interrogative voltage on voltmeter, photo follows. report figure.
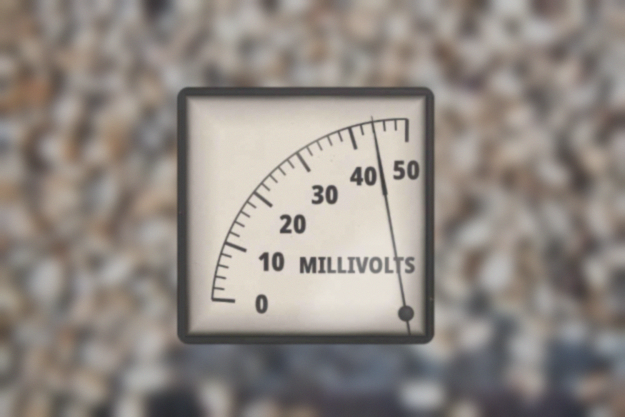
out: 44 mV
